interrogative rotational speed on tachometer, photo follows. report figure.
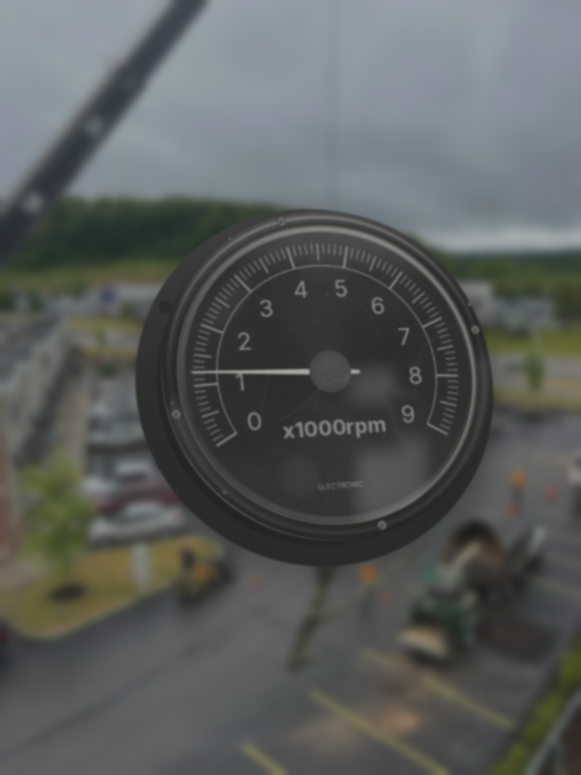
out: 1200 rpm
